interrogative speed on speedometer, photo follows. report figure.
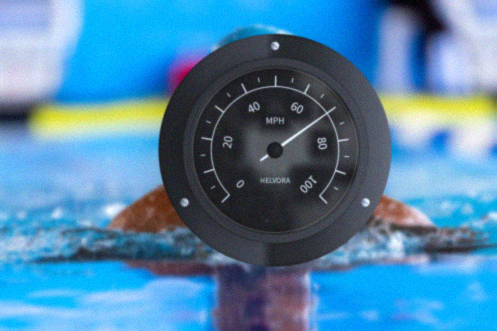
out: 70 mph
